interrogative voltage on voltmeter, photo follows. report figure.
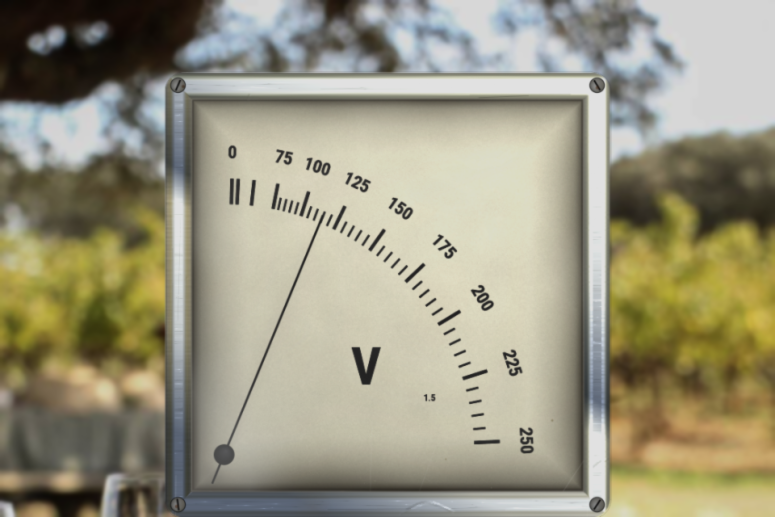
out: 115 V
